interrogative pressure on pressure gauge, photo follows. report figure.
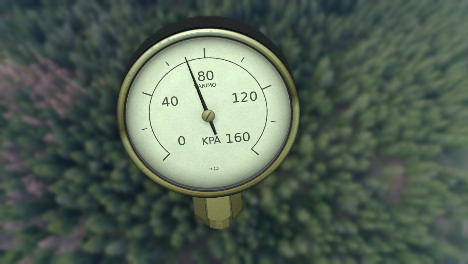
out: 70 kPa
